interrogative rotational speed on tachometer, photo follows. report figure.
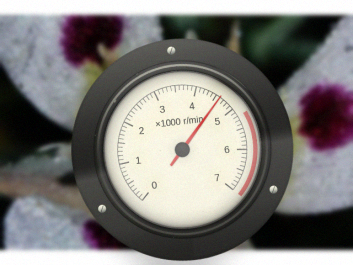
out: 4600 rpm
